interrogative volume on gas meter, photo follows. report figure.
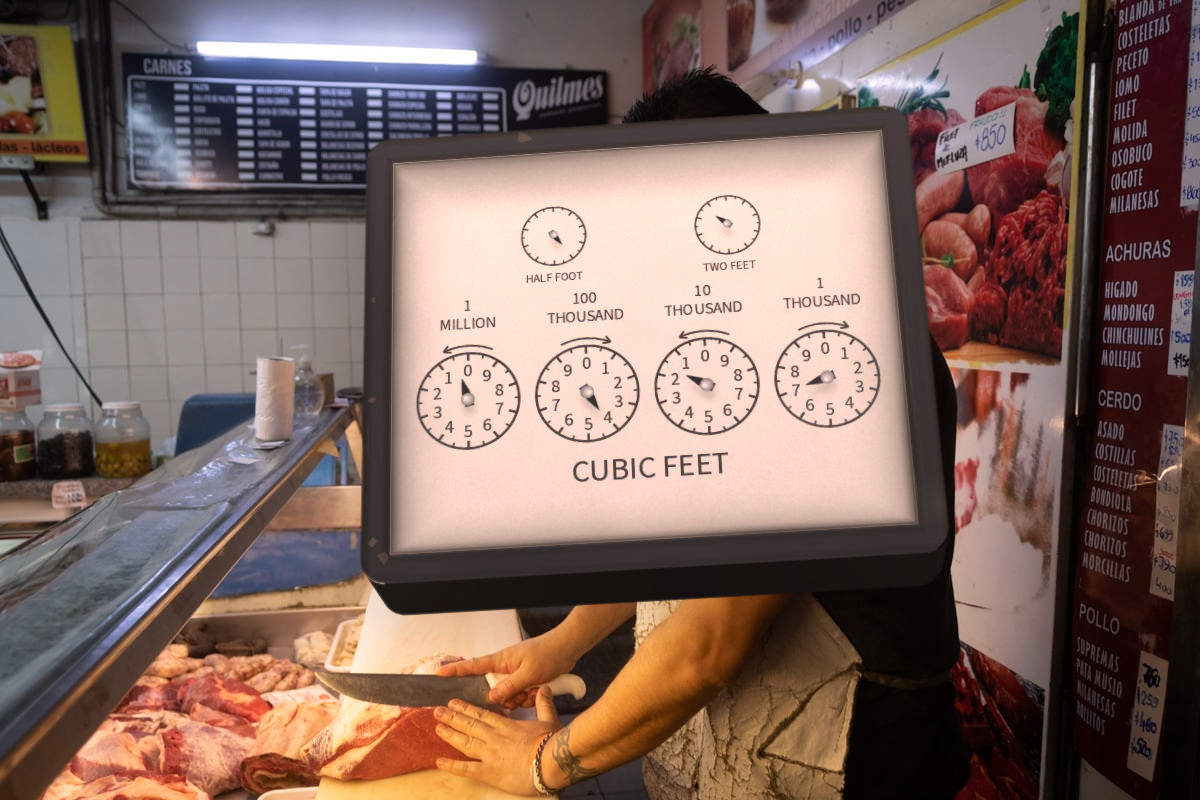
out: 41700 ft³
